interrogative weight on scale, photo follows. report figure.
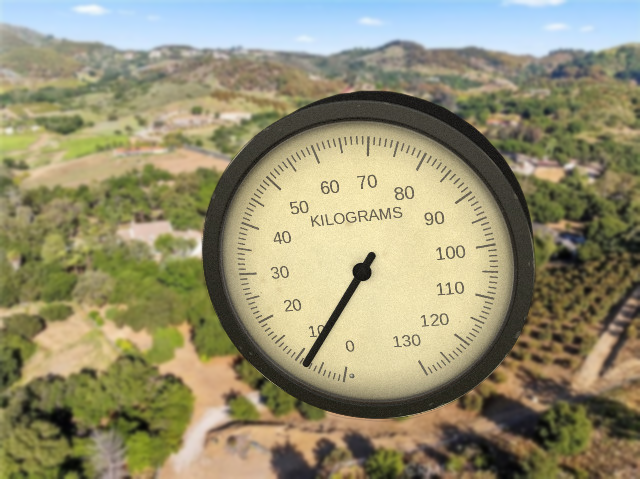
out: 8 kg
